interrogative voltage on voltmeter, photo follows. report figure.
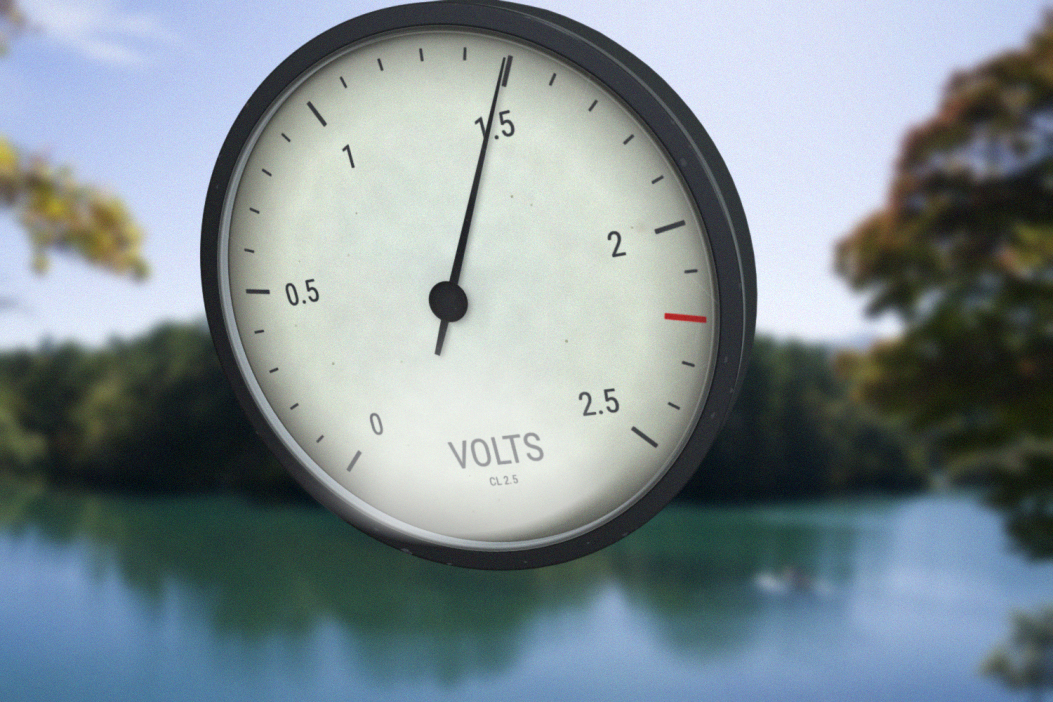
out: 1.5 V
